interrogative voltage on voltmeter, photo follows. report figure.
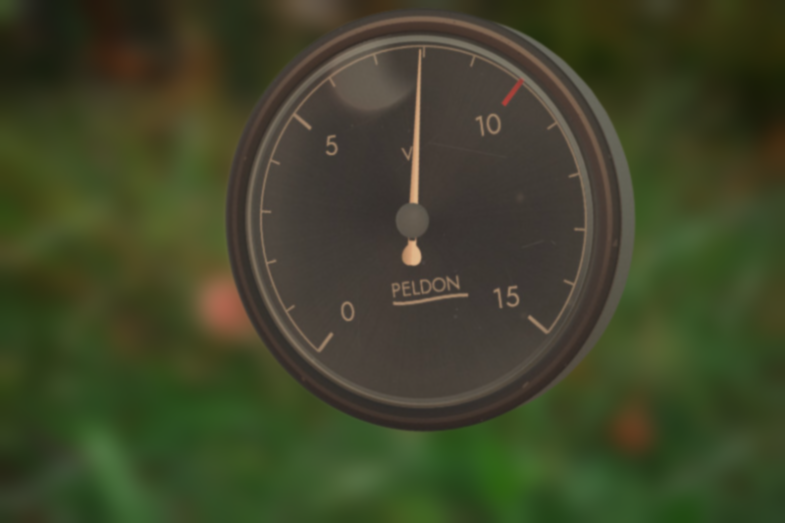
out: 8 V
